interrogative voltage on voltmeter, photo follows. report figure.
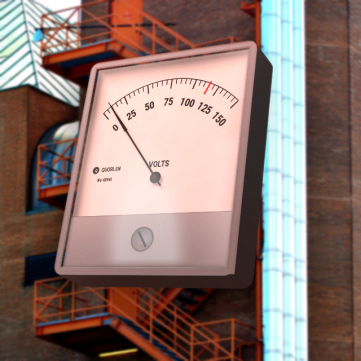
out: 10 V
